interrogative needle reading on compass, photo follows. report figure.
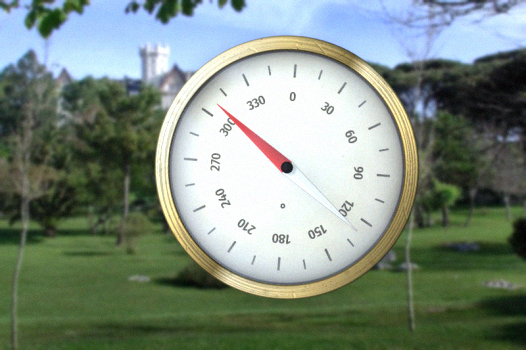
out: 307.5 °
